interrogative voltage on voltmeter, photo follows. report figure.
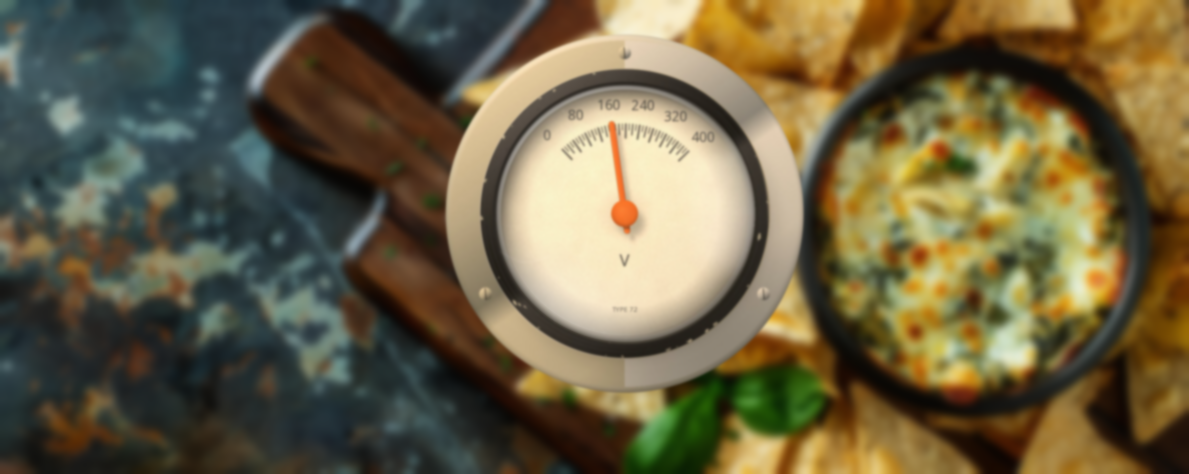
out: 160 V
